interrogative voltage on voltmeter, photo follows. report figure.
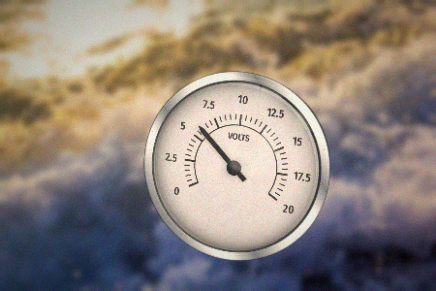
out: 6 V
